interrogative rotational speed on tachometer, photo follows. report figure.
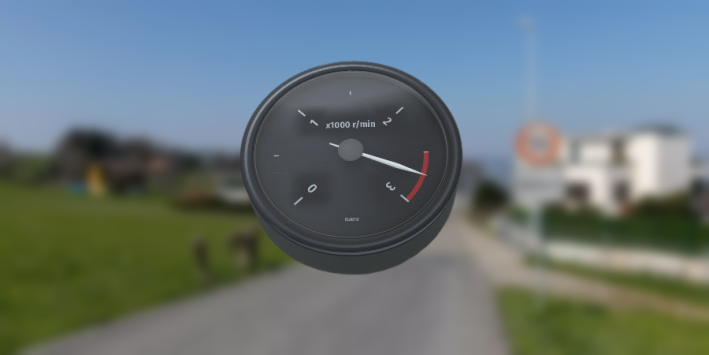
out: 2750 rpm
